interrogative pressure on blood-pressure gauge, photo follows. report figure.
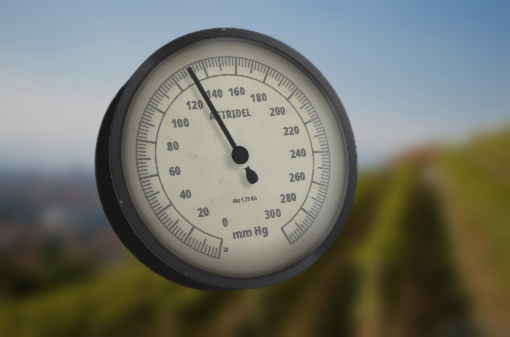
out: 130 mmHg
